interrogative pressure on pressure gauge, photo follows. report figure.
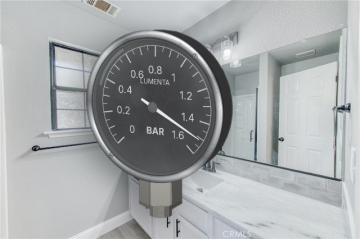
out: 1.5 bar
